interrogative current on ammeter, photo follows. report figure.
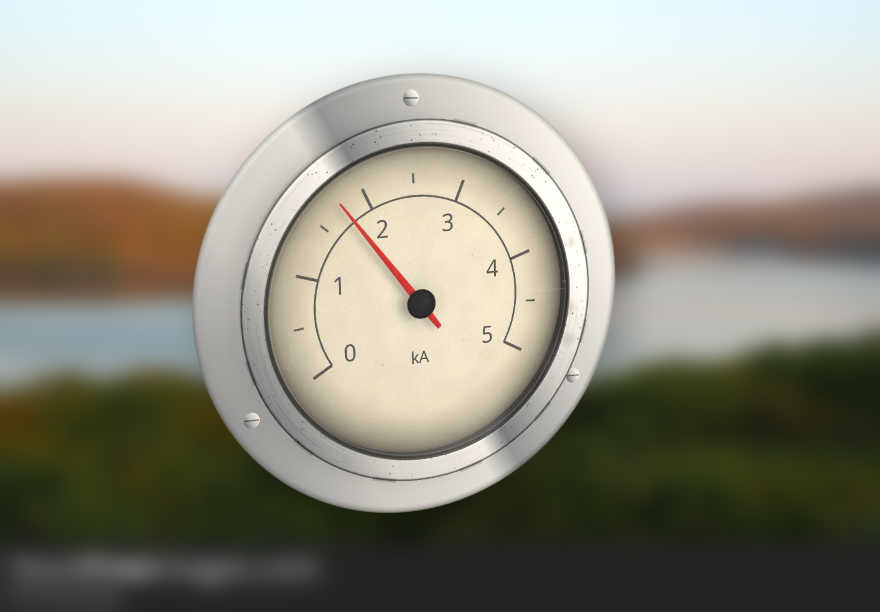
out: 1.75 kA
